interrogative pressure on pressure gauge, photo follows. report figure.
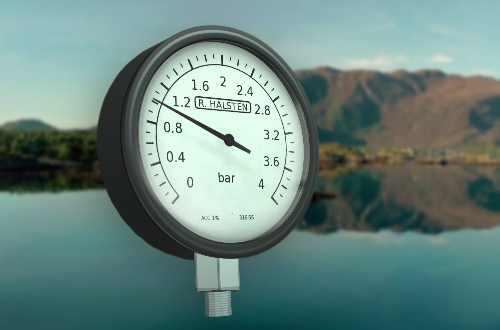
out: 1 bar
